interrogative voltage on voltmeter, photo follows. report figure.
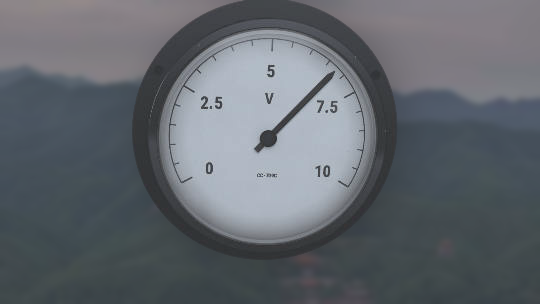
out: 6.75 V
